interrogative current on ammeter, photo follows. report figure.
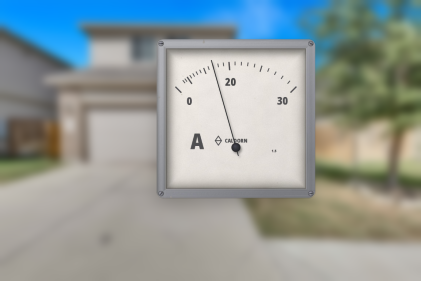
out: 17 A
